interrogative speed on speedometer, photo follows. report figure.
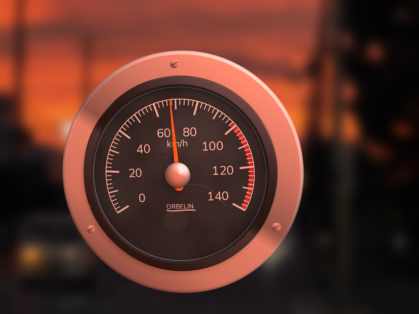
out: 68 km/h
